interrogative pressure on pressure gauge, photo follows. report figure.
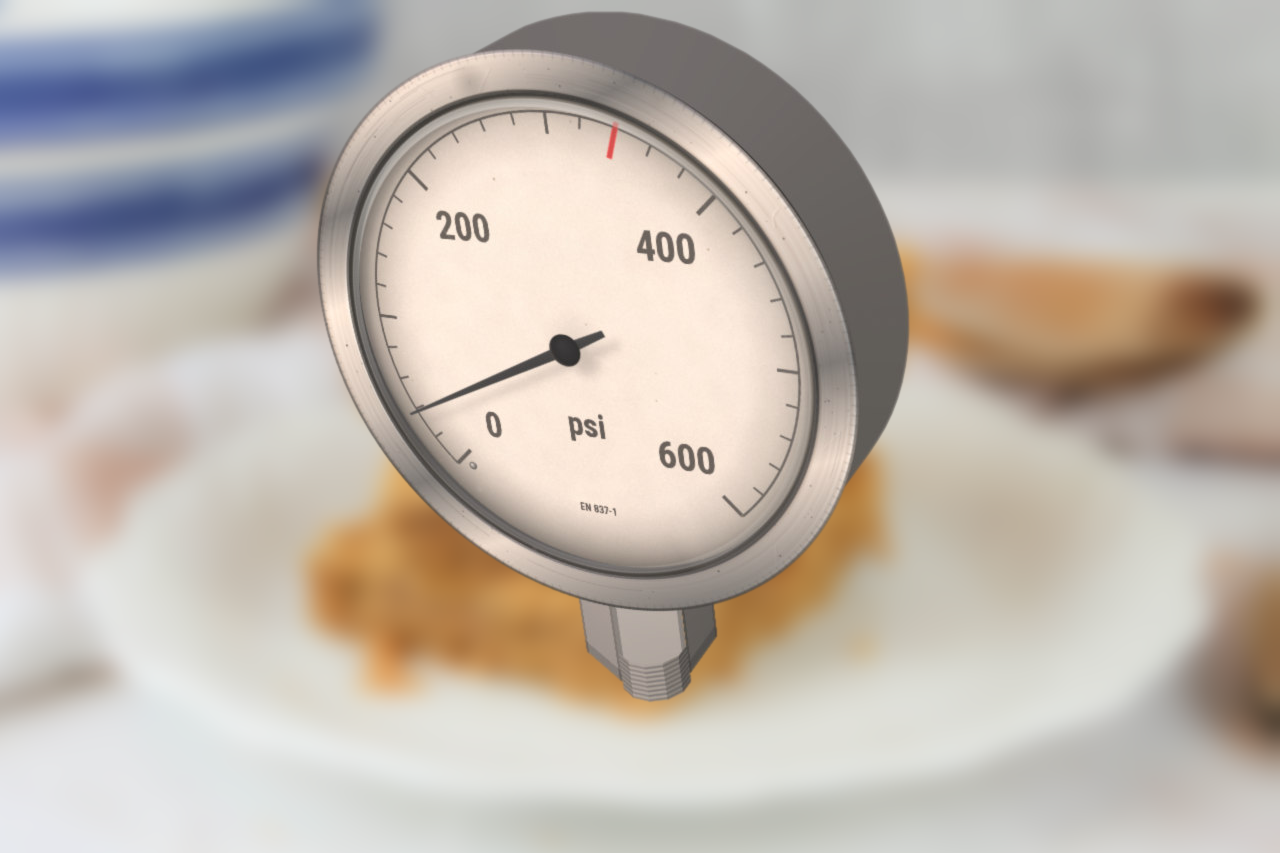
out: 40 psi
